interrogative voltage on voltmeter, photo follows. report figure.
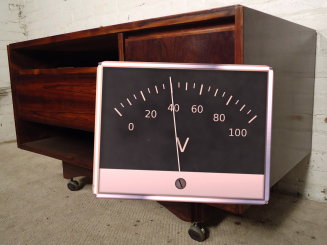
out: 40 V
